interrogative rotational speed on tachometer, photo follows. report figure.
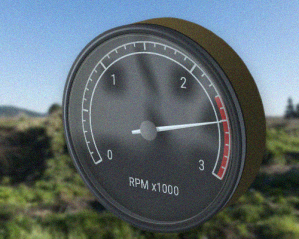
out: 2500 rpm
